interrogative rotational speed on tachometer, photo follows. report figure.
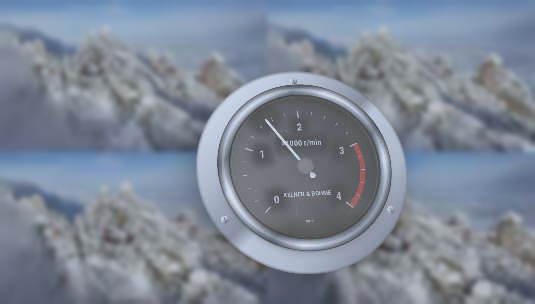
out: 1500 rpm
